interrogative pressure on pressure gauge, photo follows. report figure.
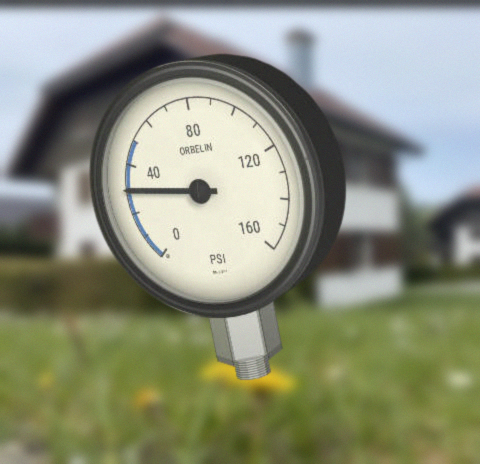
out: 30 psi
